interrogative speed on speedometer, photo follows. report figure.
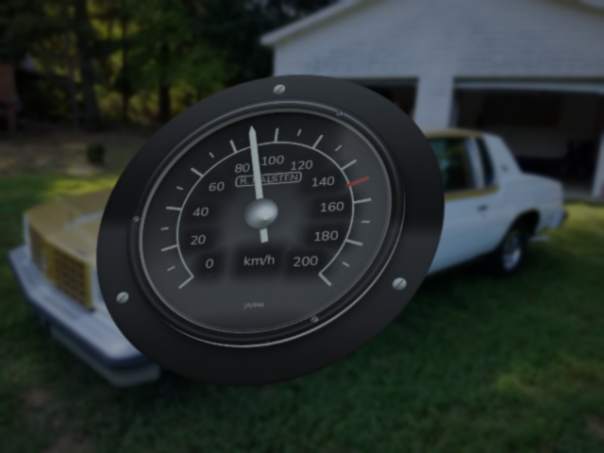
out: 90 km/h
